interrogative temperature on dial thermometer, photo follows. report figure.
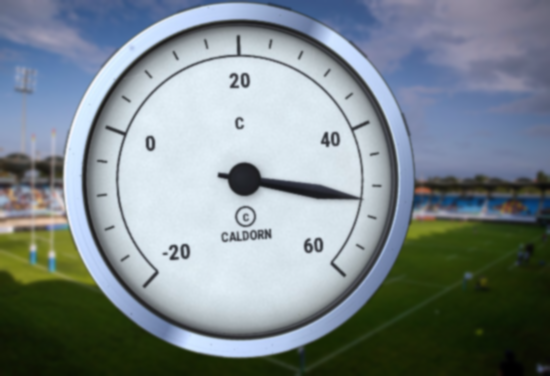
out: 50 °C
